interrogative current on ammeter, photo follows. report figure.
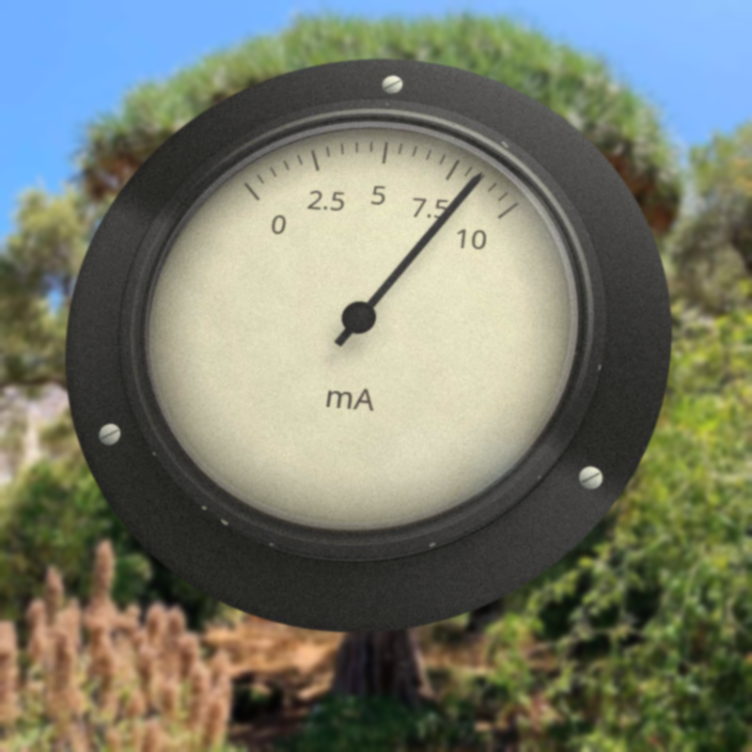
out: 8.5 mA
